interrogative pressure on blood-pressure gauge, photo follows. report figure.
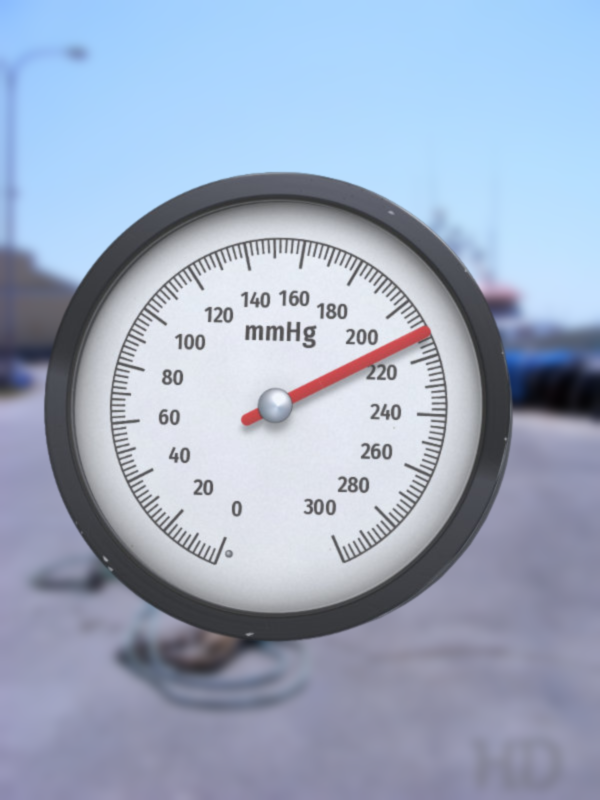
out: 212 mmHg
